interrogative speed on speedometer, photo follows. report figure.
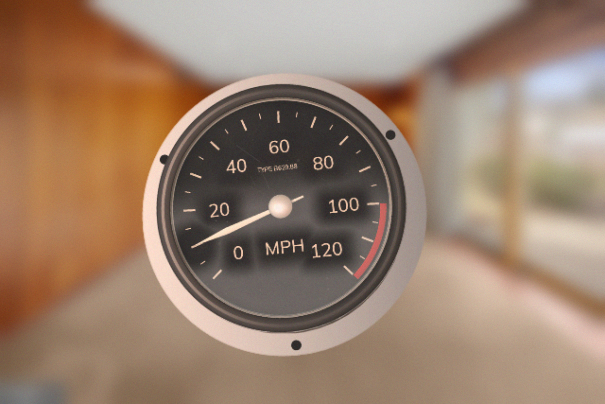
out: 10 mph
